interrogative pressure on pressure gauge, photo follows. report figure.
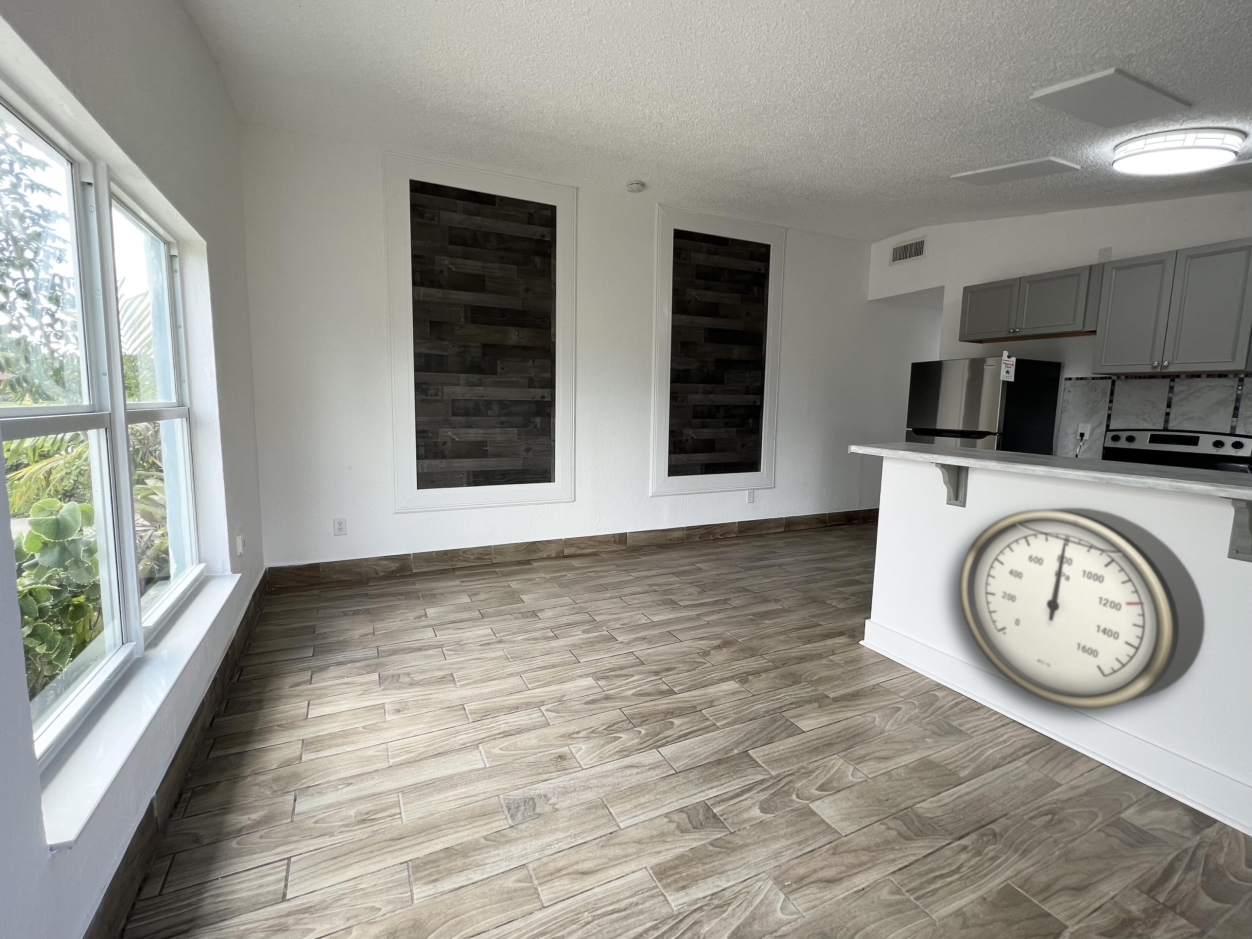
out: 800 kPa
